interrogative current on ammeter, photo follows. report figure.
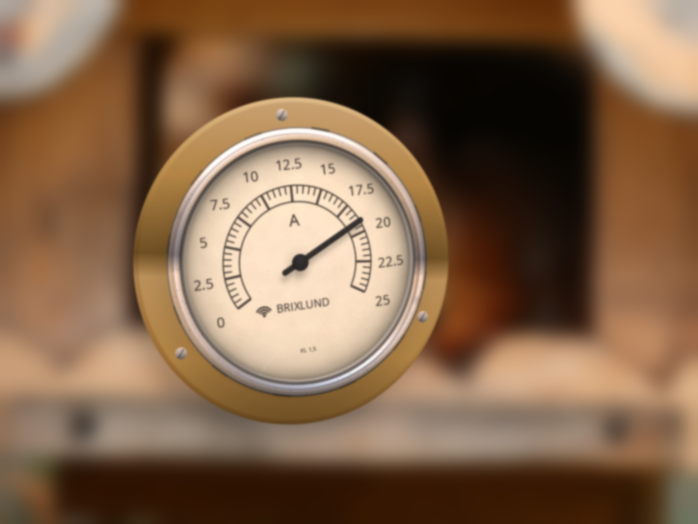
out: 19 A
